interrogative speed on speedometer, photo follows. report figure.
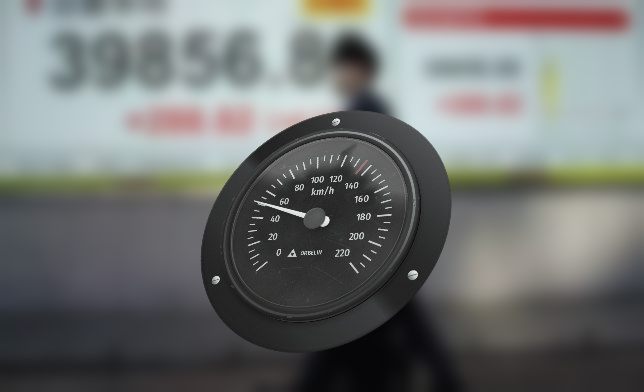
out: 50 km/h
